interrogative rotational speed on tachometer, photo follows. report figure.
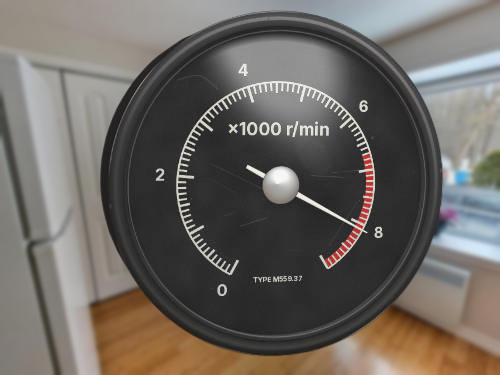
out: 8100 rpm
